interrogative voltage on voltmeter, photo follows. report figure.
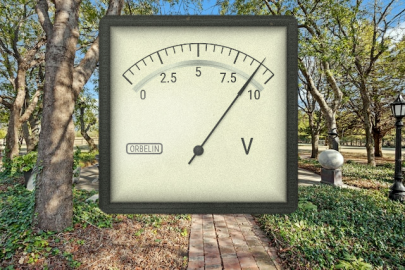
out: 9 V
